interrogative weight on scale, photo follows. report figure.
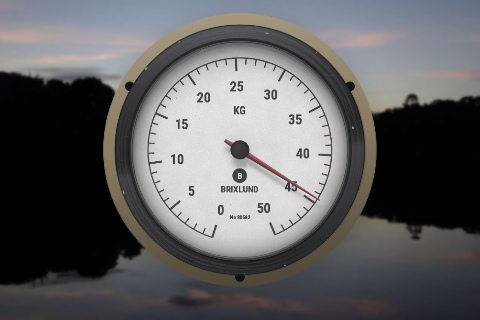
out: 44.5 kg
